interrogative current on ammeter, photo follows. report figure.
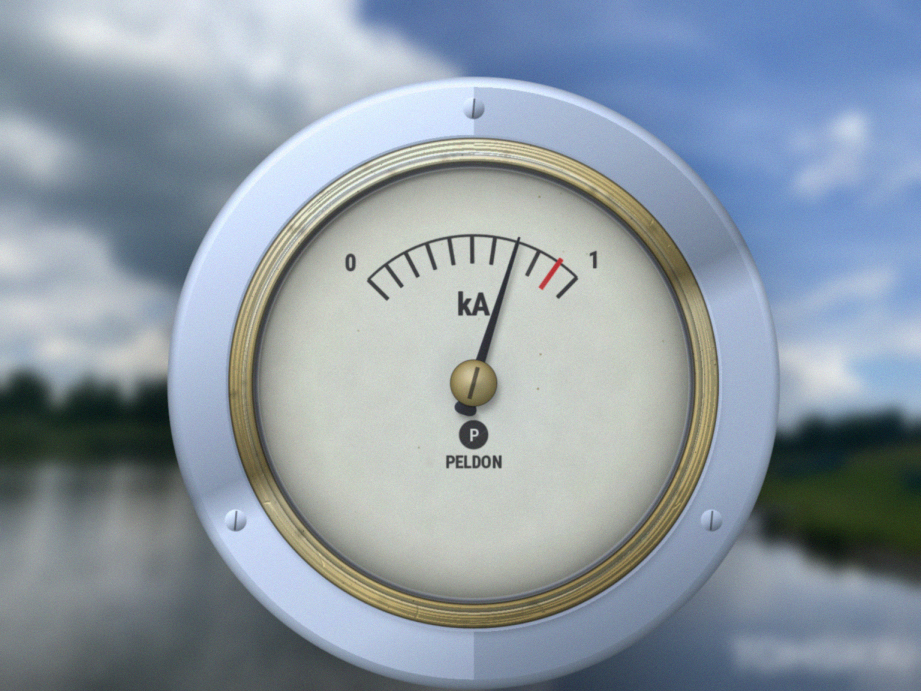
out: 0.7 kA
